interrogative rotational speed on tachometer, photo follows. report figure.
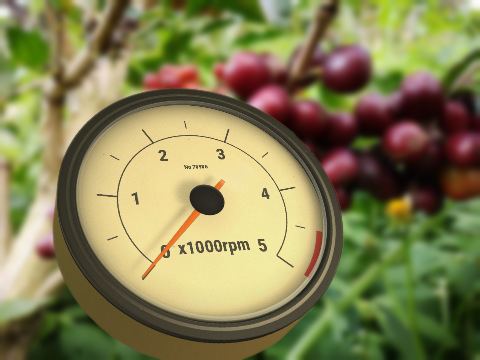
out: 0 rpm
